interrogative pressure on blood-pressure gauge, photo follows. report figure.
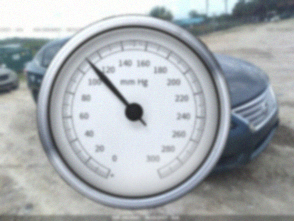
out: 110 mmHg
